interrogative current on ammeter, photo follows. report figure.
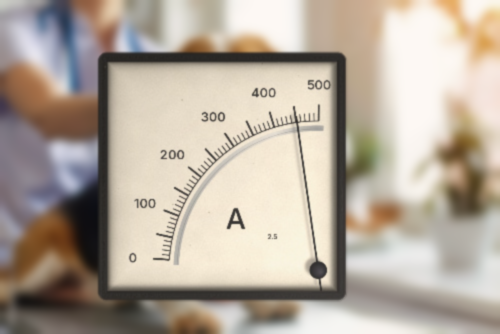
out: 450 A
